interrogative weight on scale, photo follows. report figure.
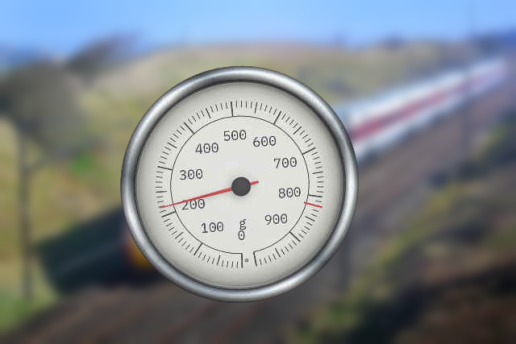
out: 220 g
